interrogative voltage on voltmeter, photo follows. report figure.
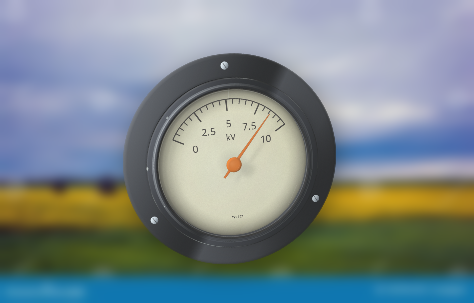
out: 8.5 kV
